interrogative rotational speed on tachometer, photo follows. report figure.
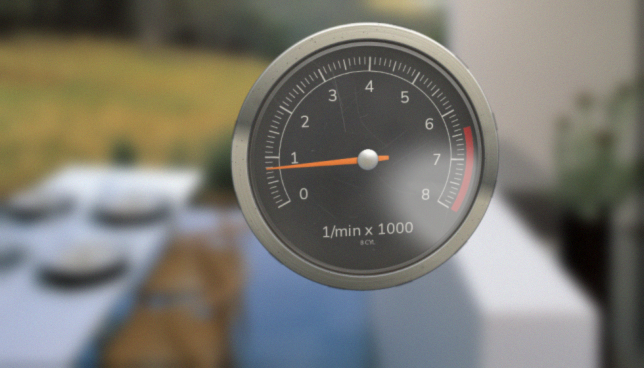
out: 800 rpm
